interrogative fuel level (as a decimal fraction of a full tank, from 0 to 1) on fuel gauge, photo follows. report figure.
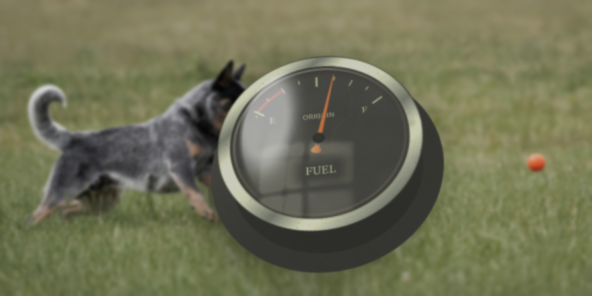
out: 0.625
